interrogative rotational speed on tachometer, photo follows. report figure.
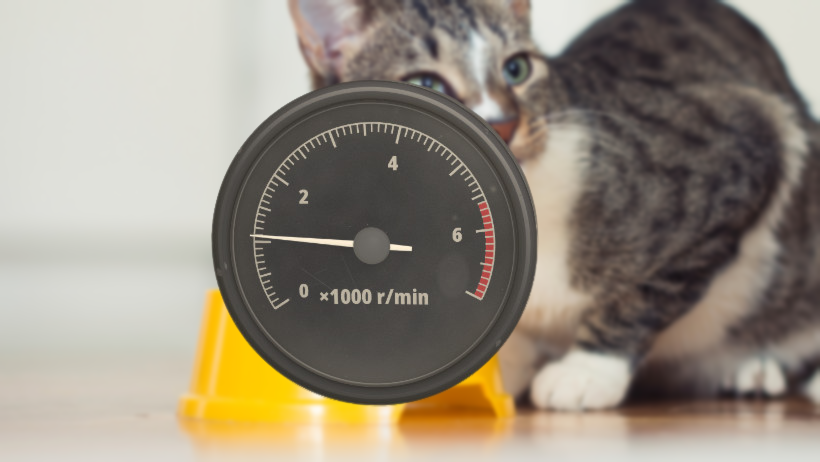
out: 1100 rpm
